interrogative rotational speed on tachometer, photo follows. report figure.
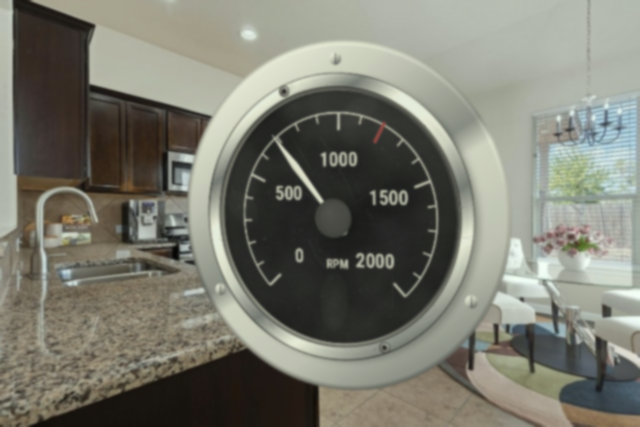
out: 700 rpm
